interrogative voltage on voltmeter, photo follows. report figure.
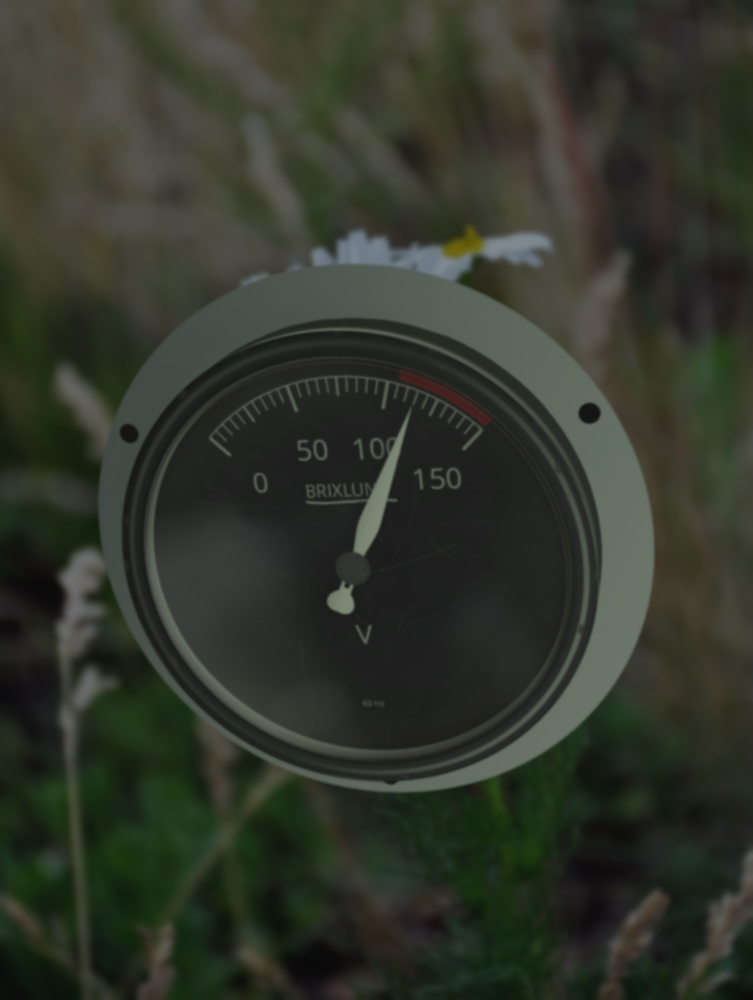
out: 115 V
